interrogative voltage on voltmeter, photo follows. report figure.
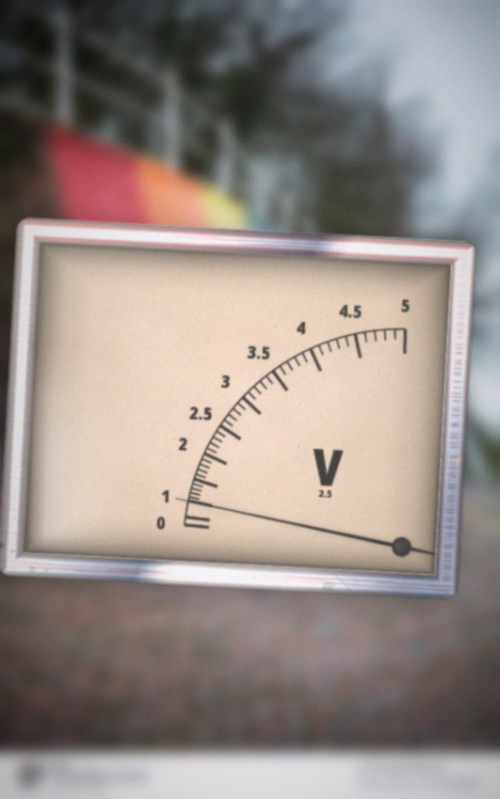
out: 1 V
